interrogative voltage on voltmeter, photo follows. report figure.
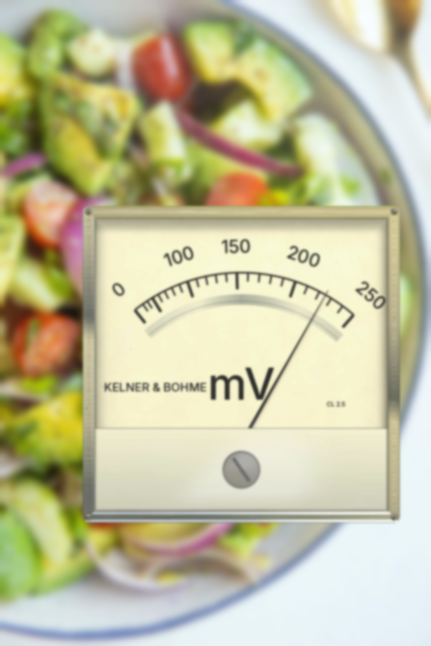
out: 225 mV
